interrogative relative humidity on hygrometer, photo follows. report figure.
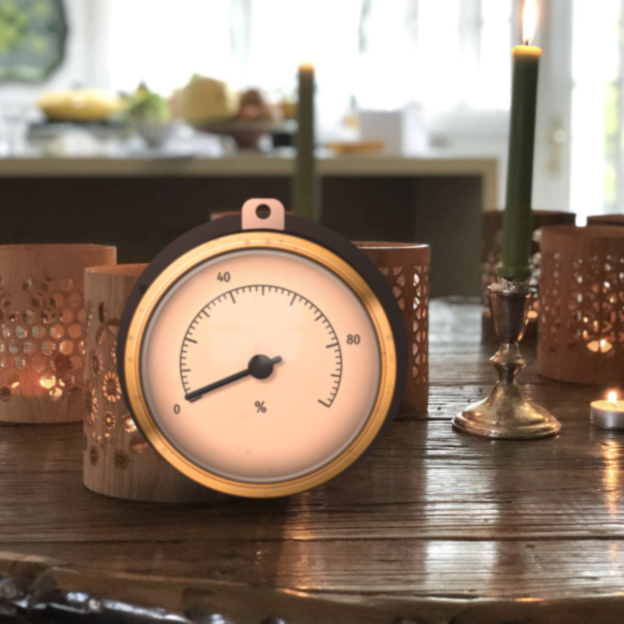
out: 2 %
